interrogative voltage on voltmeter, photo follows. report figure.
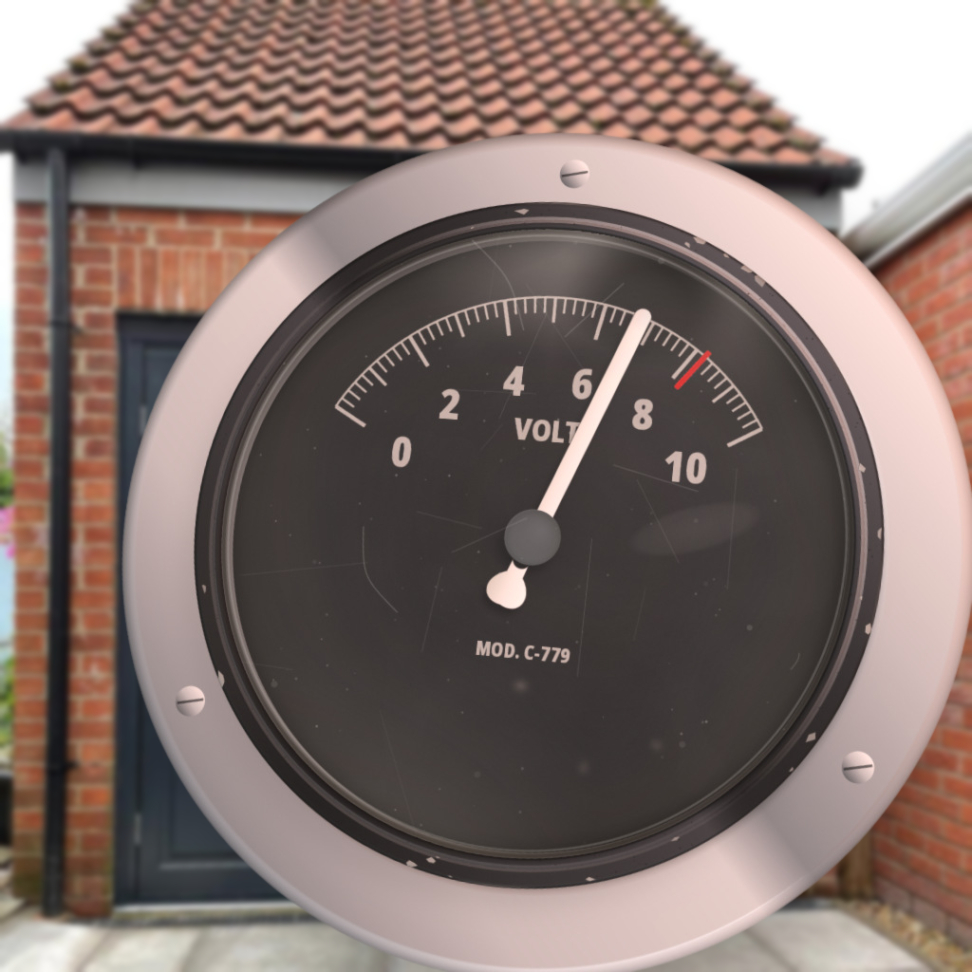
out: 6.8 V
